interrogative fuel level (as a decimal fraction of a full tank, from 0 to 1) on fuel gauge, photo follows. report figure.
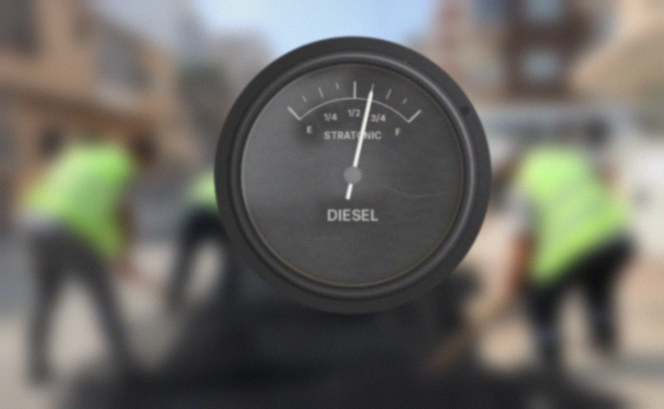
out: 0.625
